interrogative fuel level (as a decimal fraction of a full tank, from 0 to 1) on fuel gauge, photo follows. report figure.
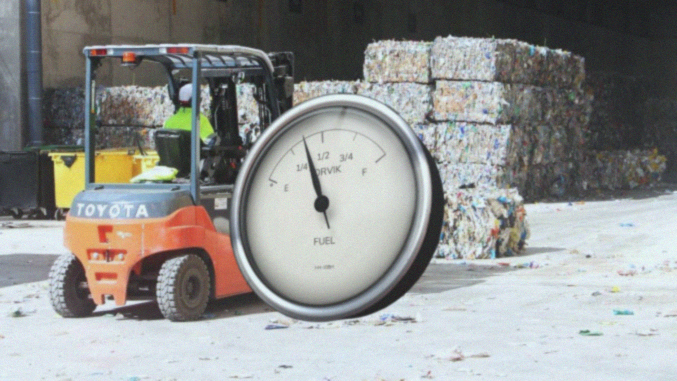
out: 0.375
